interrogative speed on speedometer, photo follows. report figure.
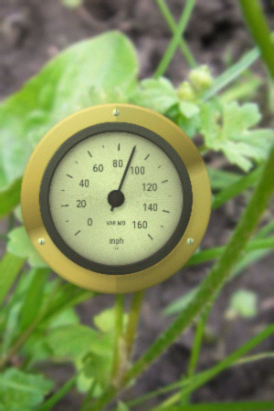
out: 90 mph
